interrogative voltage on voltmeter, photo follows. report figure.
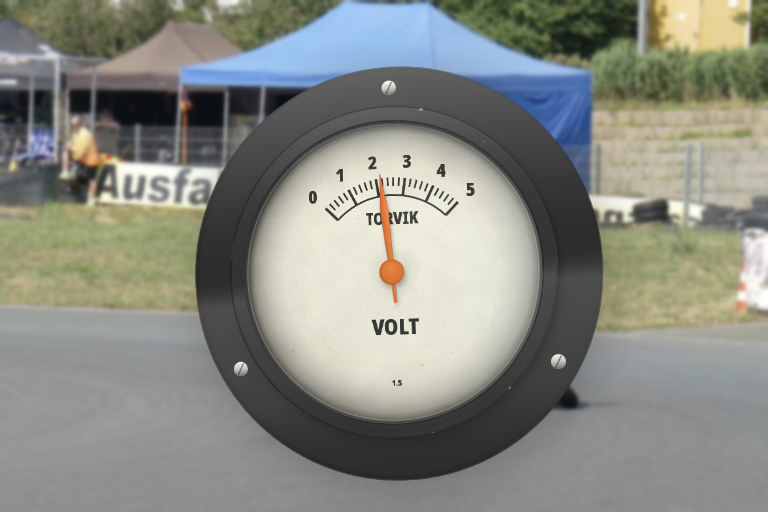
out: 2.2 V
